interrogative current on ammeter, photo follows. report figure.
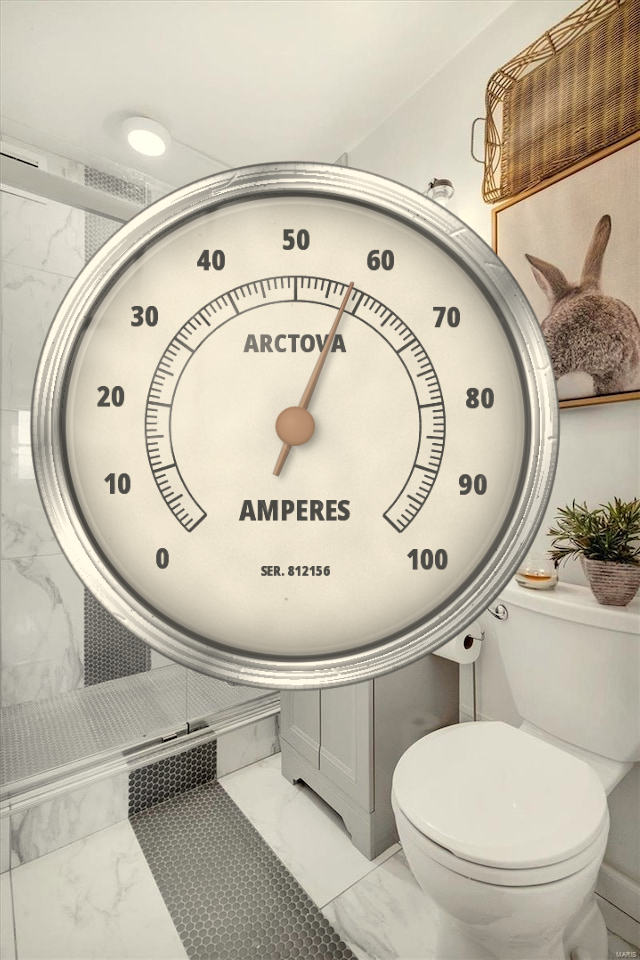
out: 58 A
